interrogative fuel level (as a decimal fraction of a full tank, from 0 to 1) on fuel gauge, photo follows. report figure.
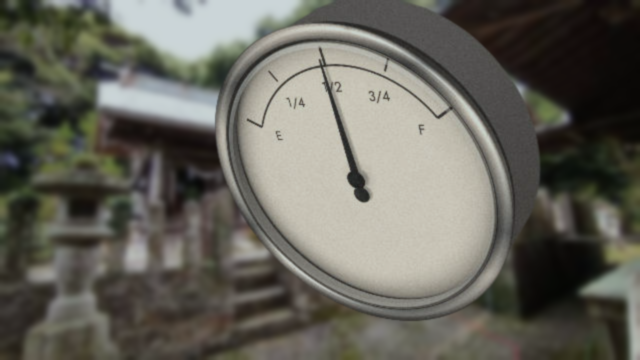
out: 0.5
